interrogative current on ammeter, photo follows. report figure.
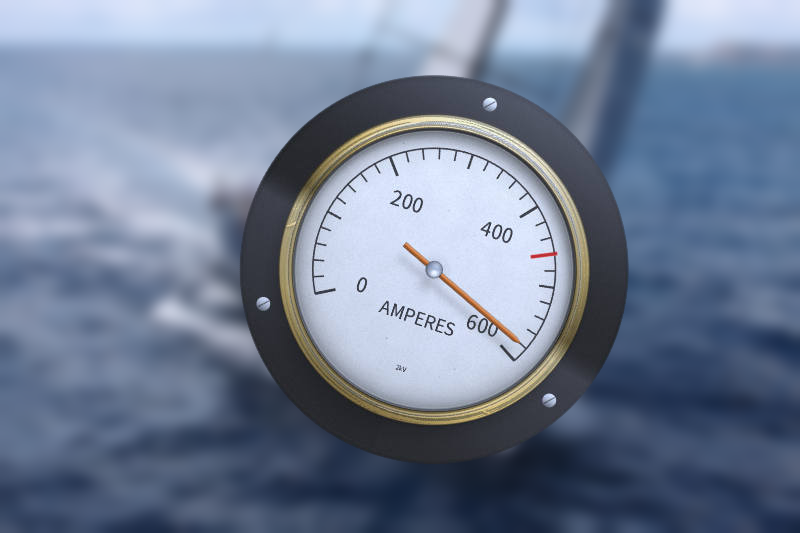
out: 580 A
